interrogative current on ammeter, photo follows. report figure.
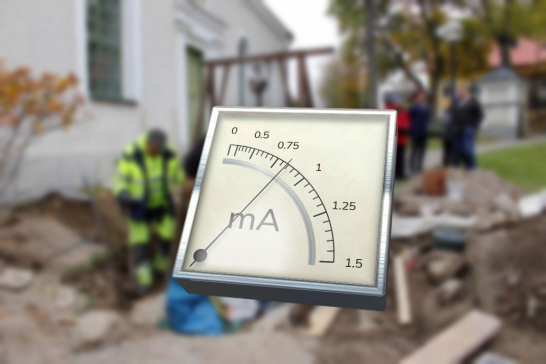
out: 0.85 mA
